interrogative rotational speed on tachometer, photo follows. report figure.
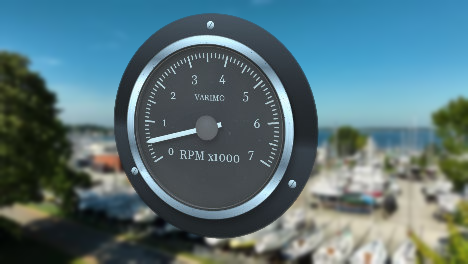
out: 500 rpm
